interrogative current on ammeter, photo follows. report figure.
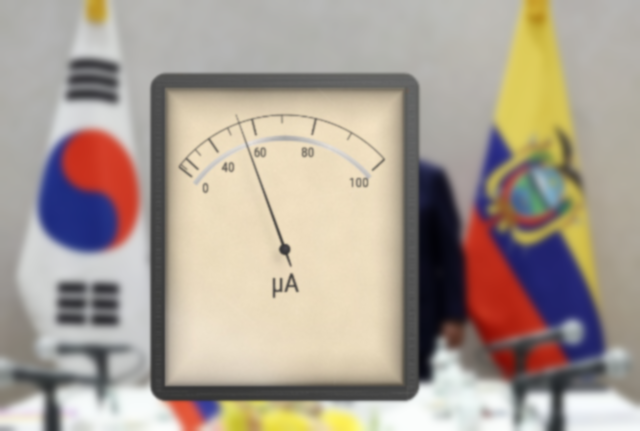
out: 55 µA
